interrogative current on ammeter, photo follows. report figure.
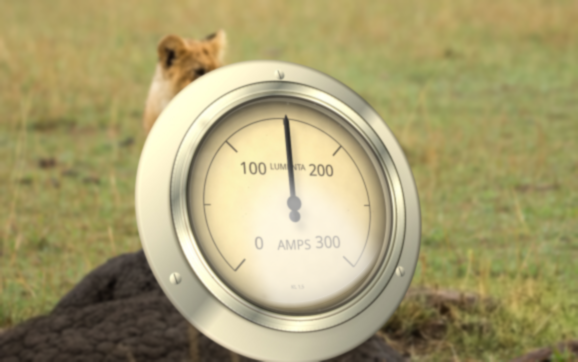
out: 150 A
